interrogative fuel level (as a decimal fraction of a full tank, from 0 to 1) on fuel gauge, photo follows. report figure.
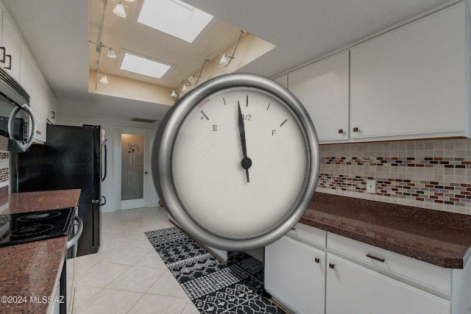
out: 0.375
